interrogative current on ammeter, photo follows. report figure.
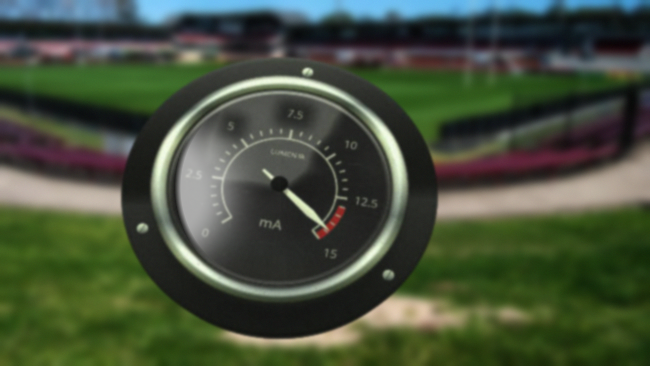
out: 14.5 mA
